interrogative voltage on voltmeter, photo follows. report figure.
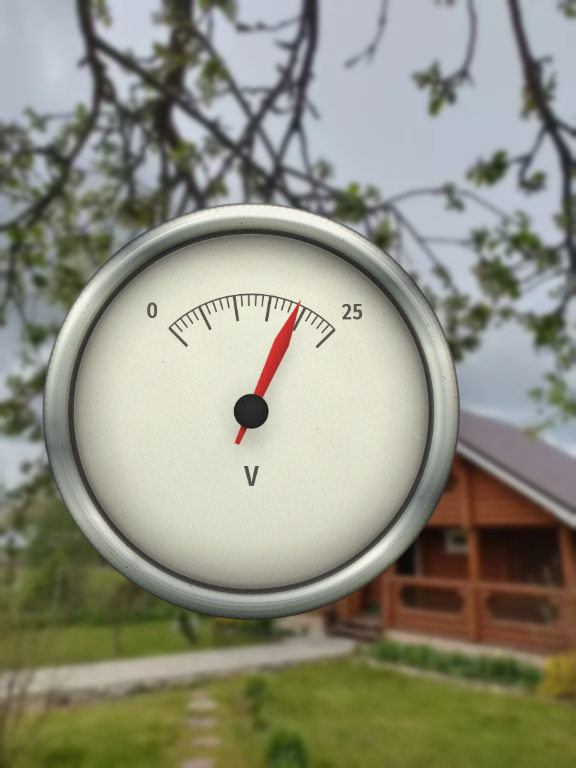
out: 19 V
